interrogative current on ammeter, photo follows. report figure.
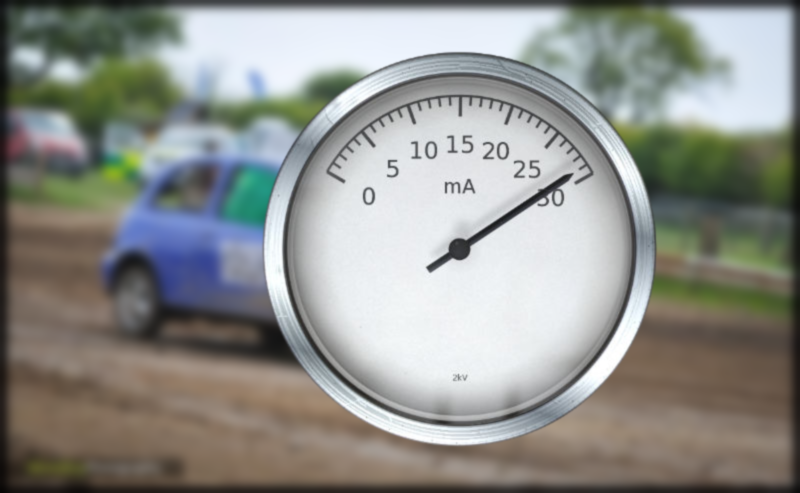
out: 29 mA
